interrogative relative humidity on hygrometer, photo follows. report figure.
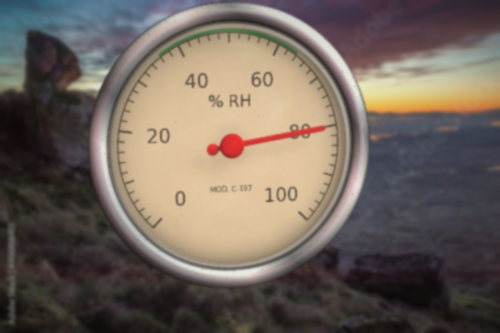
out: 80 %
